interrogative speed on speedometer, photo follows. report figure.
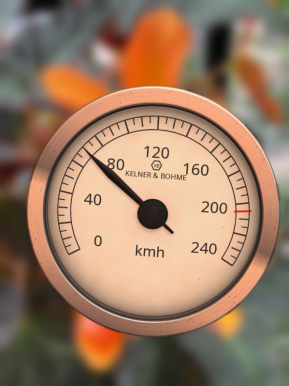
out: 70 km/h
